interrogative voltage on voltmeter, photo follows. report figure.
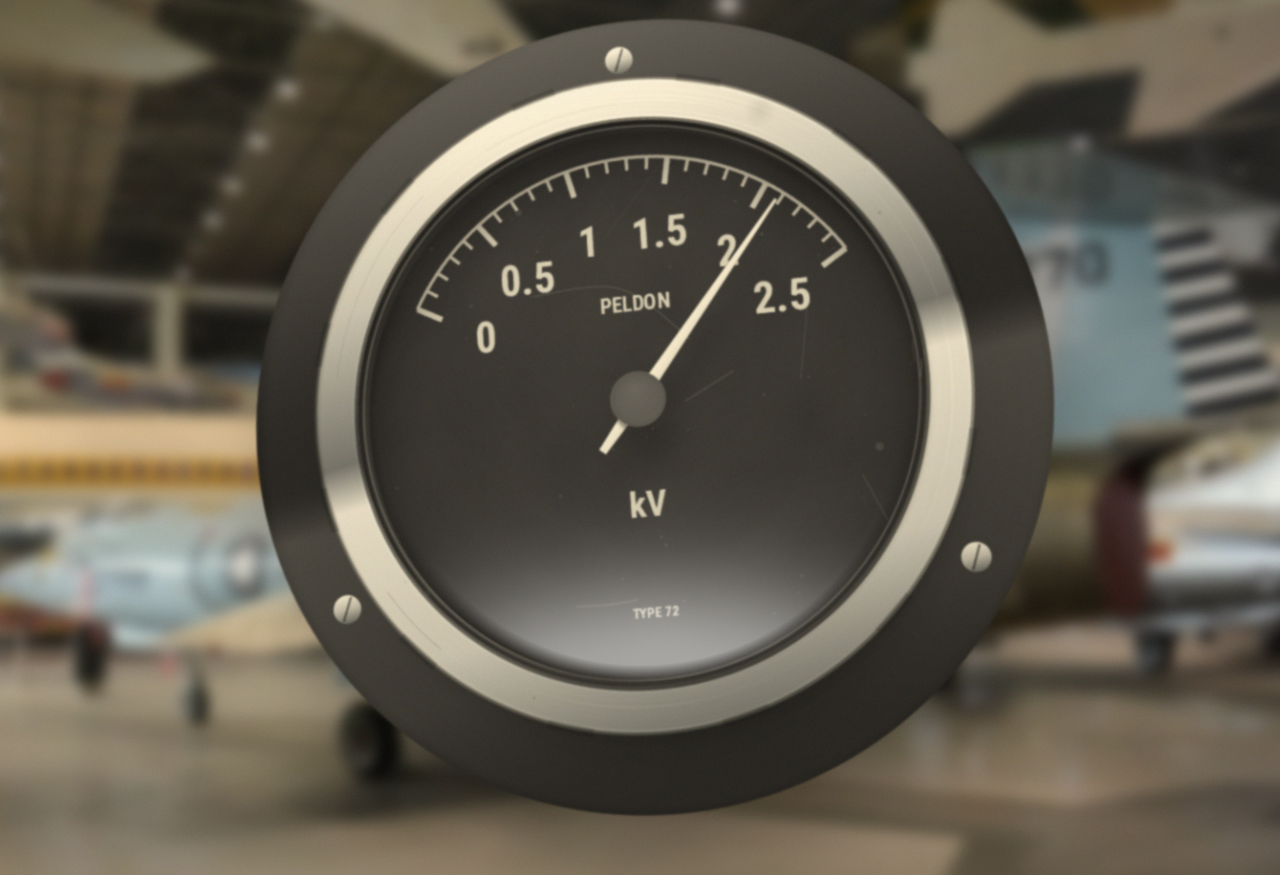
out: 2.1 kV
